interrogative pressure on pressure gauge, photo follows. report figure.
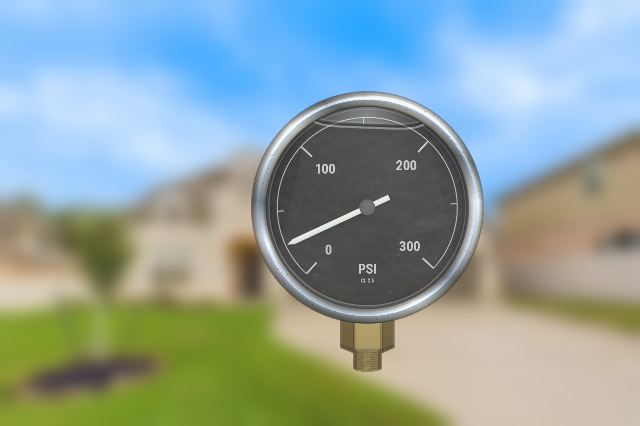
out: 25 psi
